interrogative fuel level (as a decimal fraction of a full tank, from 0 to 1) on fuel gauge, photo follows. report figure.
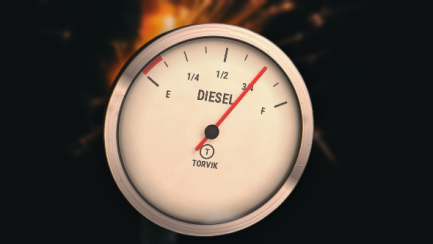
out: 0.75
